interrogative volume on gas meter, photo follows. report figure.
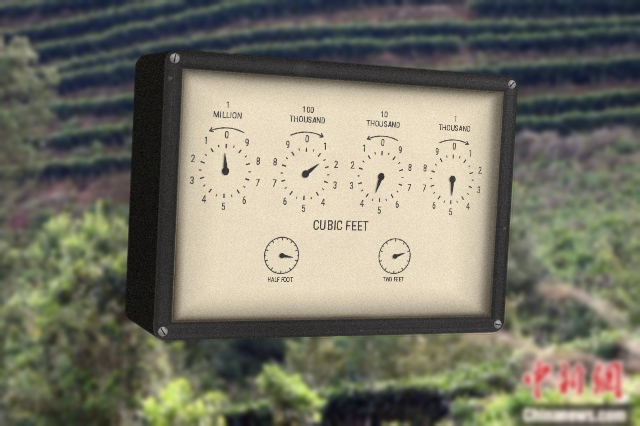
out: 14500 ft³
